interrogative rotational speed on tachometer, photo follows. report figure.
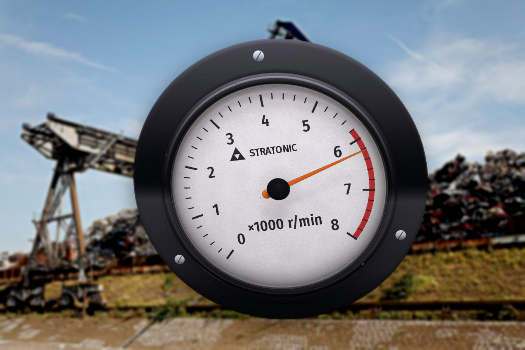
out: 6200 rpm
